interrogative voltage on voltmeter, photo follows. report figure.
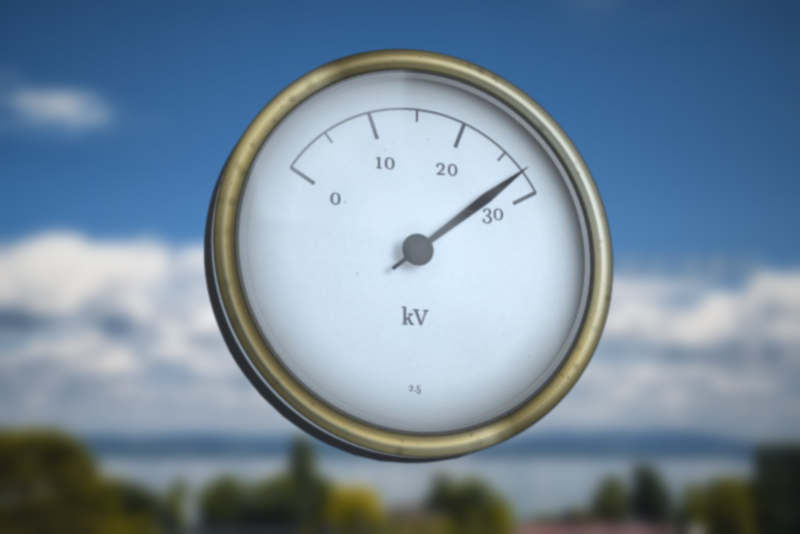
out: 27.5 kV
